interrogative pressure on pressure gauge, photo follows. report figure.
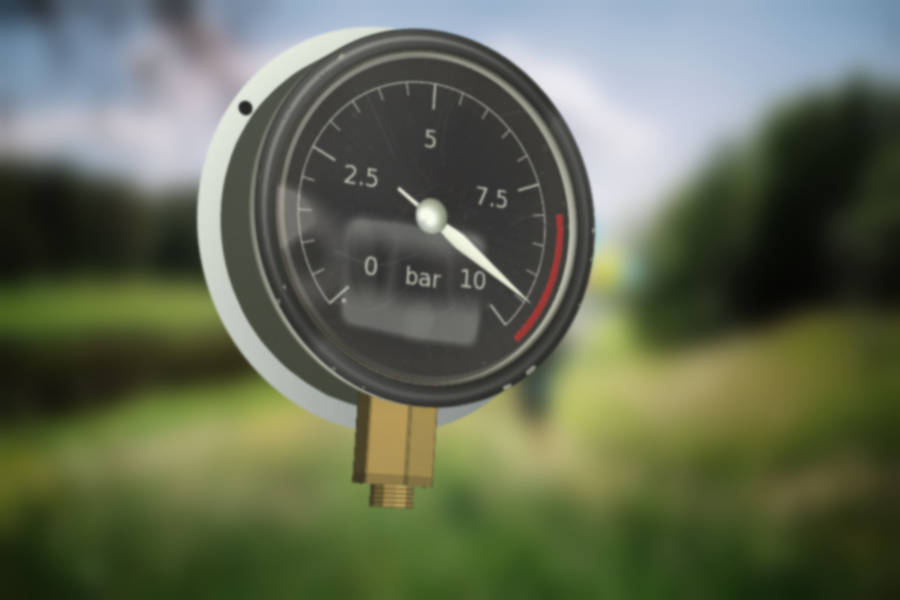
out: 9.5 bar
